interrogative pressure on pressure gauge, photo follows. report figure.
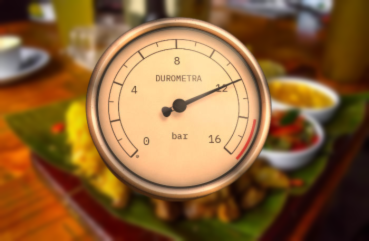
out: 12 bar
